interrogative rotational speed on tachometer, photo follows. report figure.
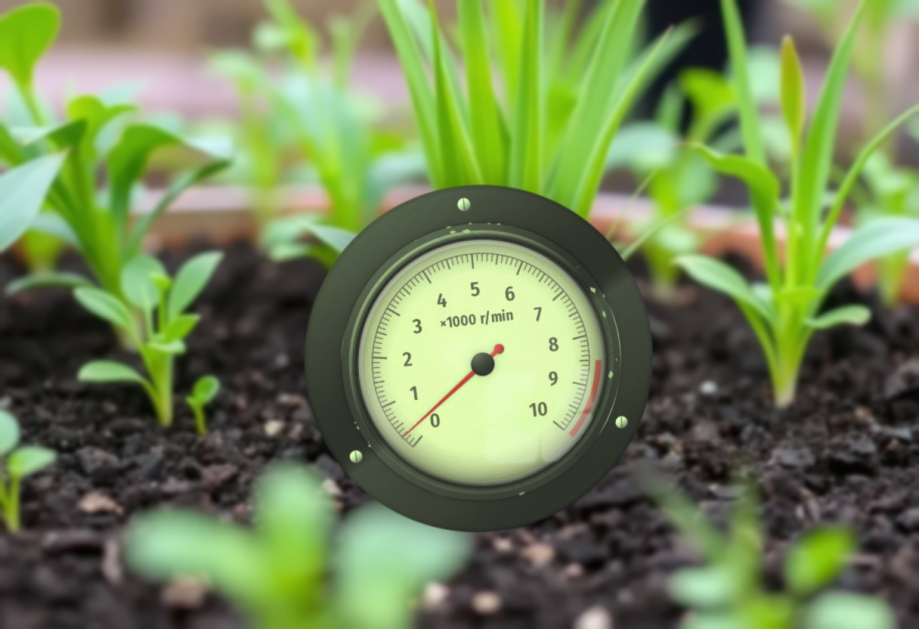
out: 300 rpm
